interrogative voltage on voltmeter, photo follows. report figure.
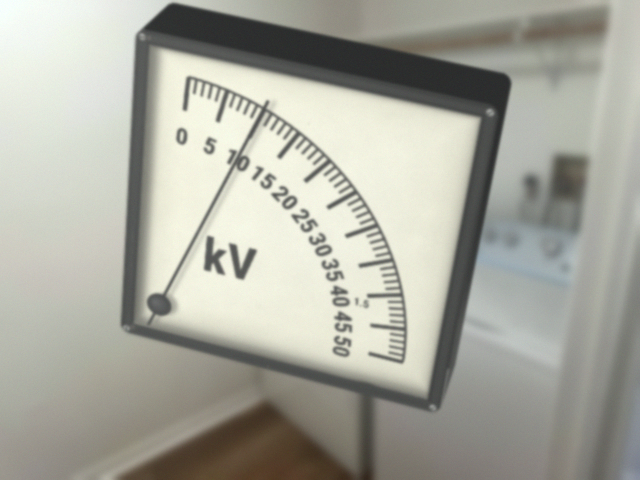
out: 10 kV
